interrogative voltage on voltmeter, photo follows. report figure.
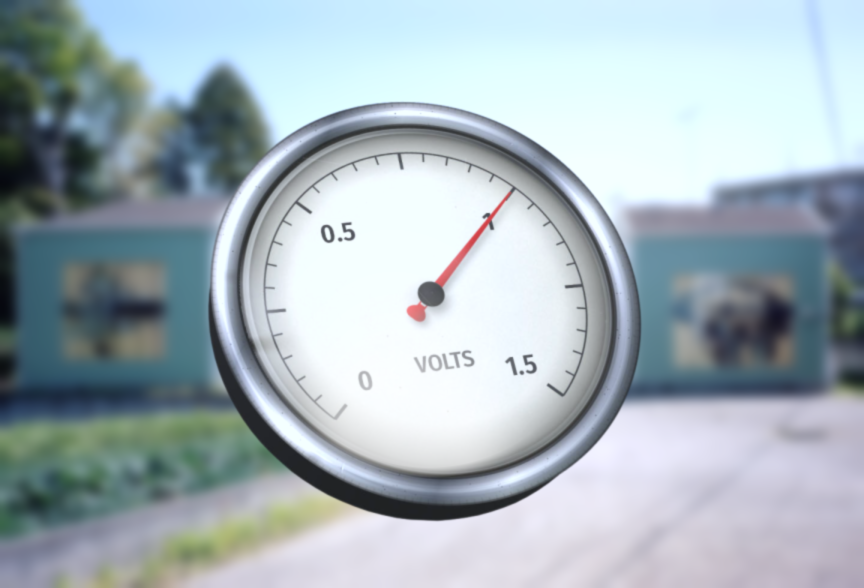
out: 1 V
